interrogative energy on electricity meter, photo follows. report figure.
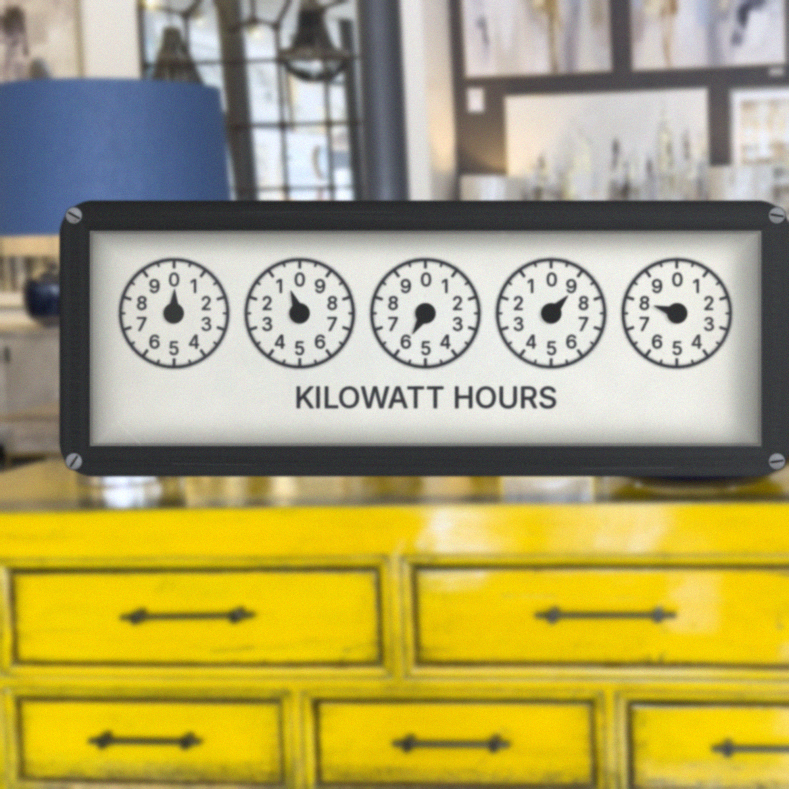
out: 588 kWh
